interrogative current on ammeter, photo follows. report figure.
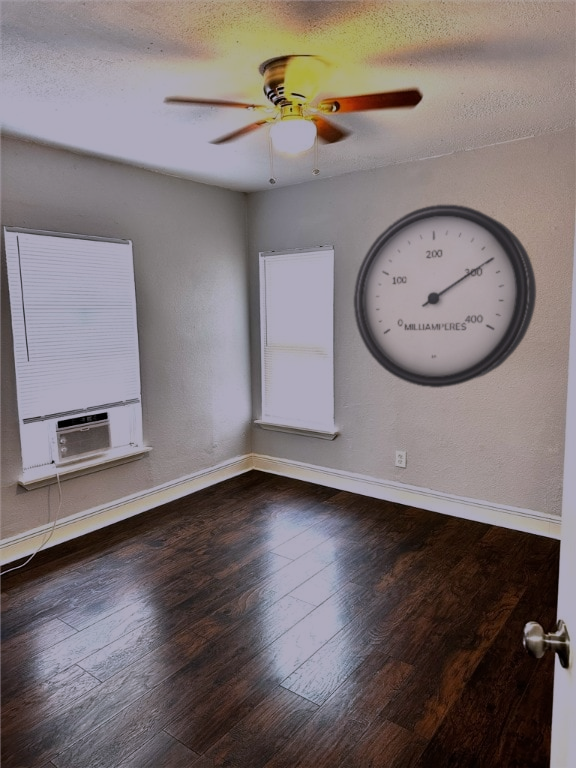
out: 300 mA
